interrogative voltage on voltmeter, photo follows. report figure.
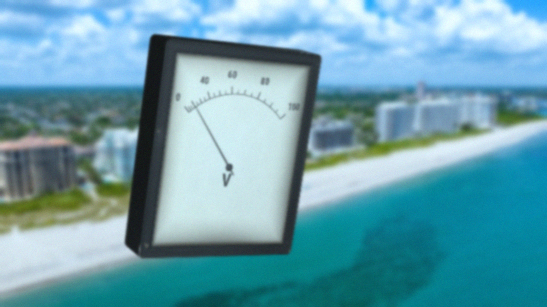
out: 20 V
